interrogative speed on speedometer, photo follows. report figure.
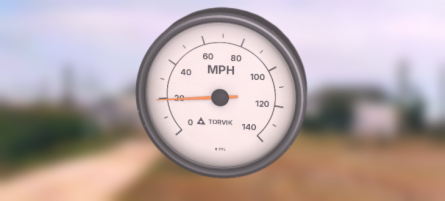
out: 20 mph
